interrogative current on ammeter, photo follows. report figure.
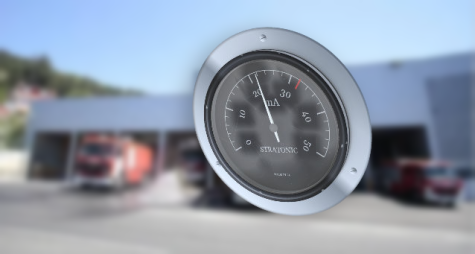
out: 22 mA
